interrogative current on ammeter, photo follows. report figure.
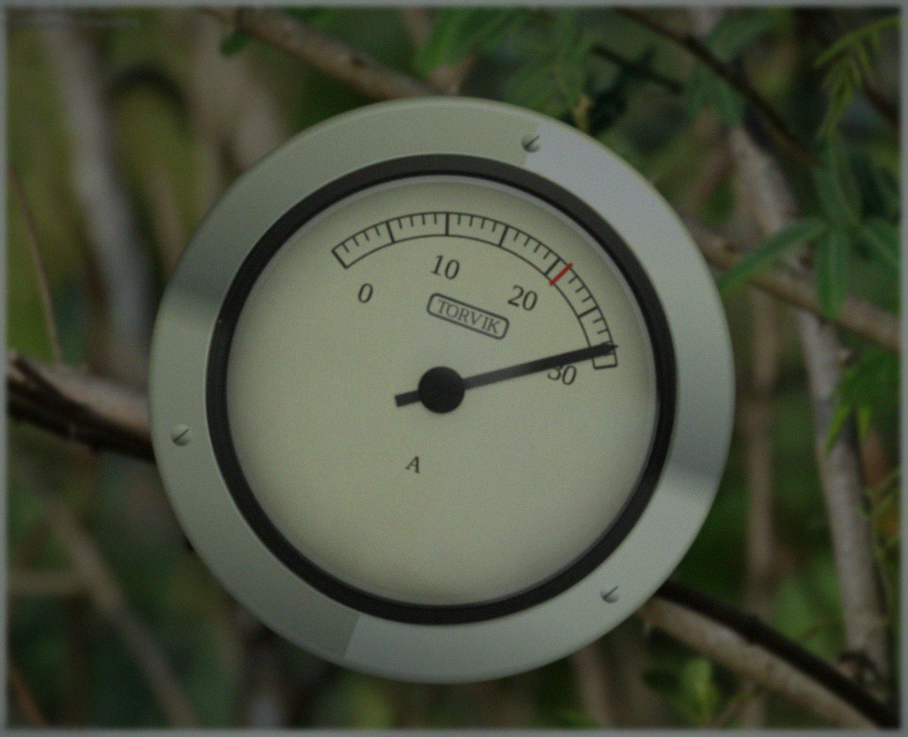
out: 28.5 A
